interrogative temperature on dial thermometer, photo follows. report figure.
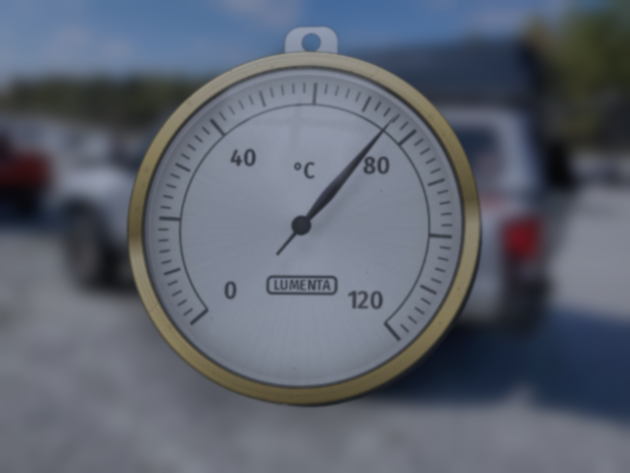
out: 76 °C
